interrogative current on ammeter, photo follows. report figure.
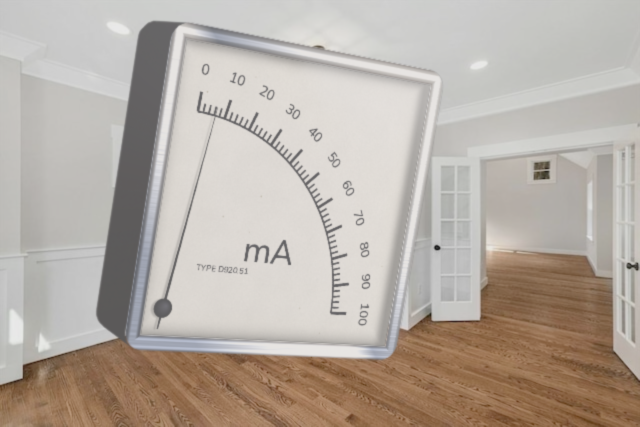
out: 6 mA
